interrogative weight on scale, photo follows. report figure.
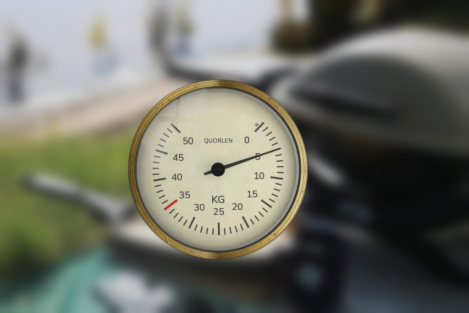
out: 5 kg
